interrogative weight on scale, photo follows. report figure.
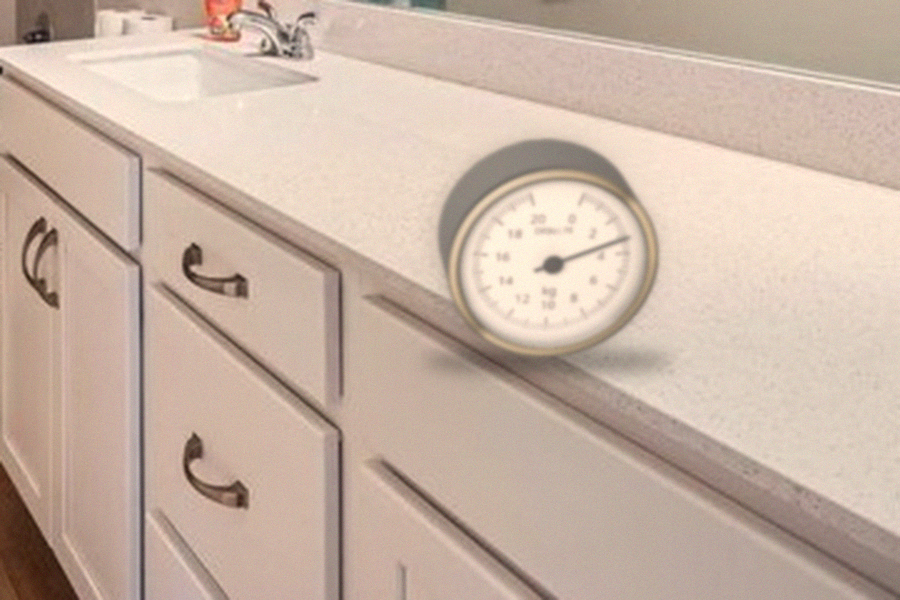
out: 3 kg
